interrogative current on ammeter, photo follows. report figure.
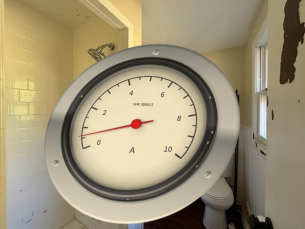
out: 0.5 A
